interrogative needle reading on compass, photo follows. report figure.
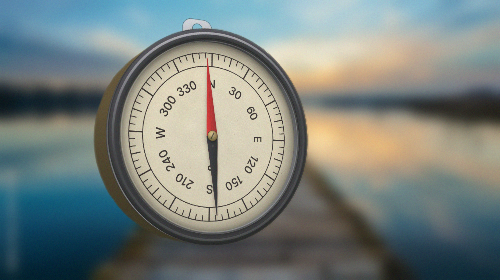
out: 355 °
